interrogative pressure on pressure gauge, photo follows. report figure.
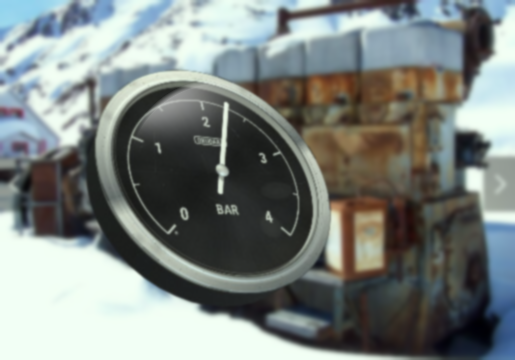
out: 2.25 bar
